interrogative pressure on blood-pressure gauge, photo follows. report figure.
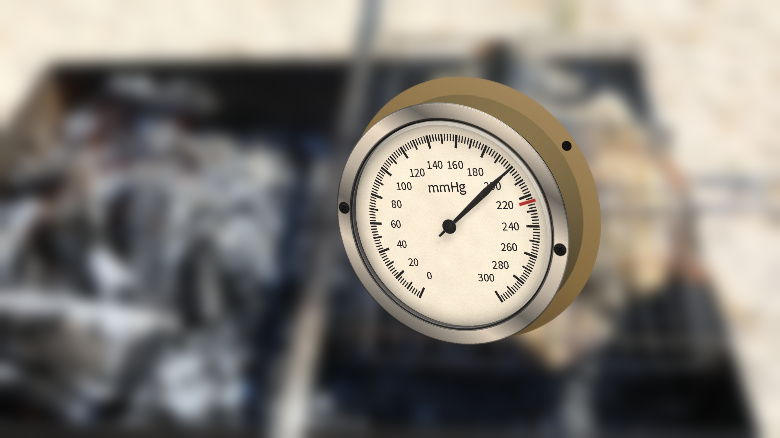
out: 200 mmHg
